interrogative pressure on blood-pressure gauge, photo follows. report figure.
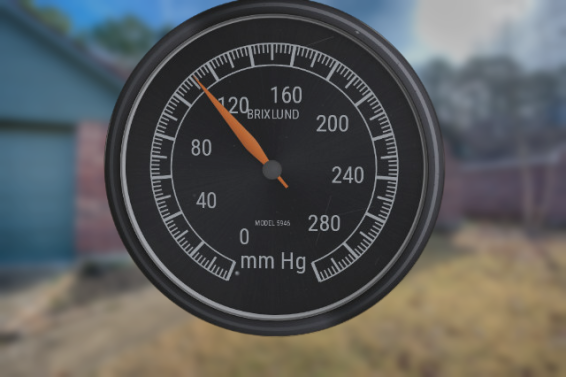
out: 112 mmHg
